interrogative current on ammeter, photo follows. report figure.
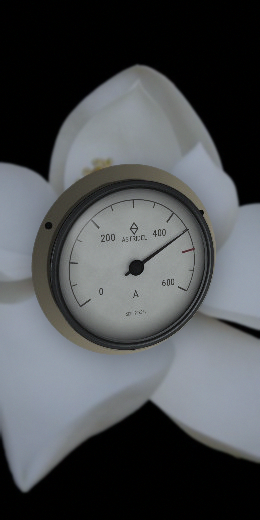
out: 450 A
